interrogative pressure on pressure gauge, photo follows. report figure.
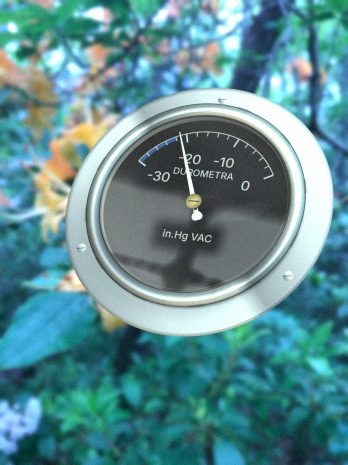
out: -21 inHg
